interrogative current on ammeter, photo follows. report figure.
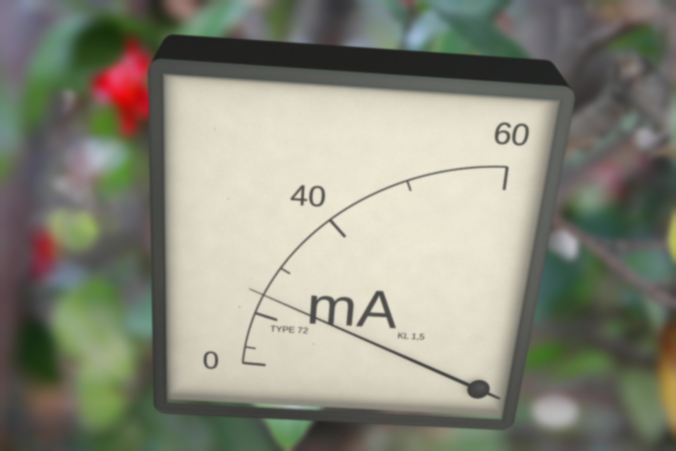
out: 25 mA
